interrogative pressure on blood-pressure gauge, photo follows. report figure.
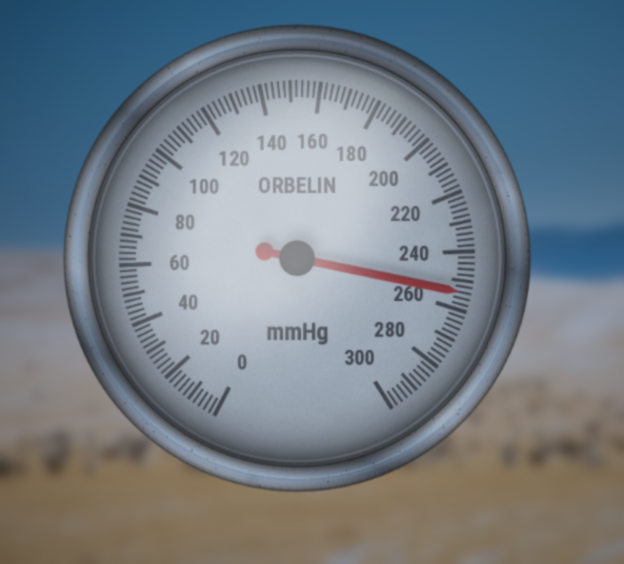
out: 254 mmHg
